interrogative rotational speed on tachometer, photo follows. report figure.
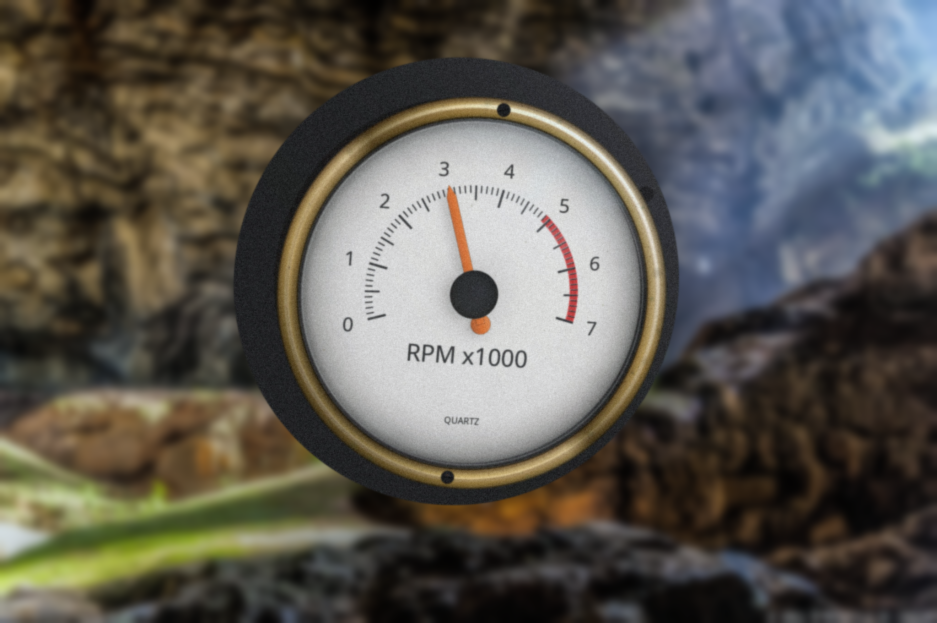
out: 3000 rpm
